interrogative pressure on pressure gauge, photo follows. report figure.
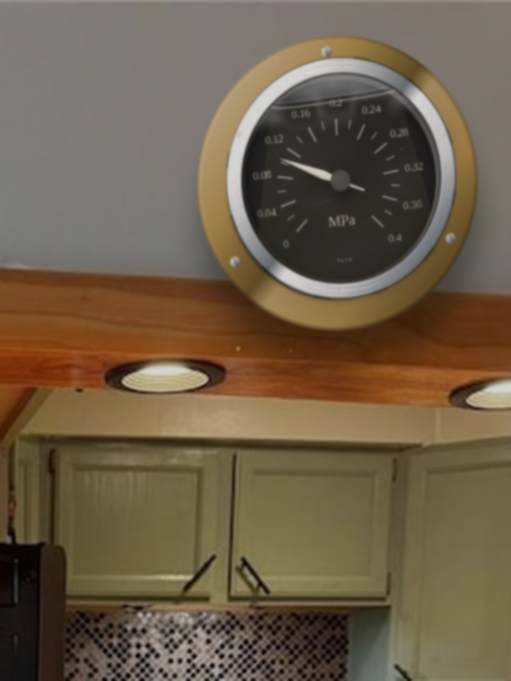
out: 0.1 MPa
